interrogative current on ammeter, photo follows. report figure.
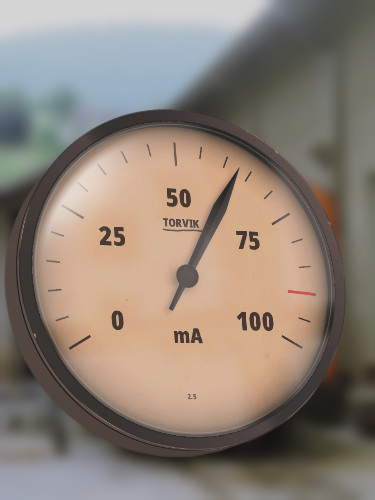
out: 62.5 mA
